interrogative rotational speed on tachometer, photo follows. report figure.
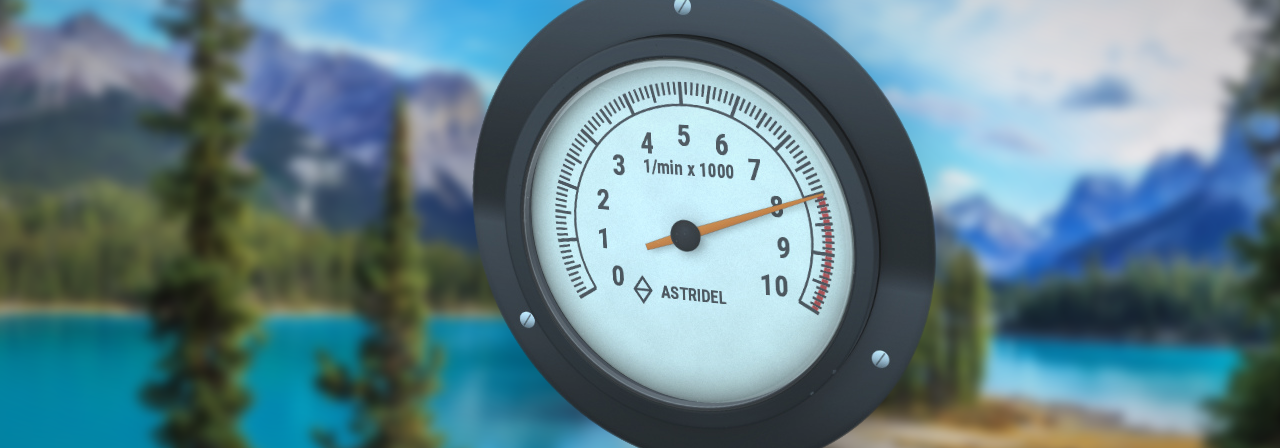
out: 8000 rpm
